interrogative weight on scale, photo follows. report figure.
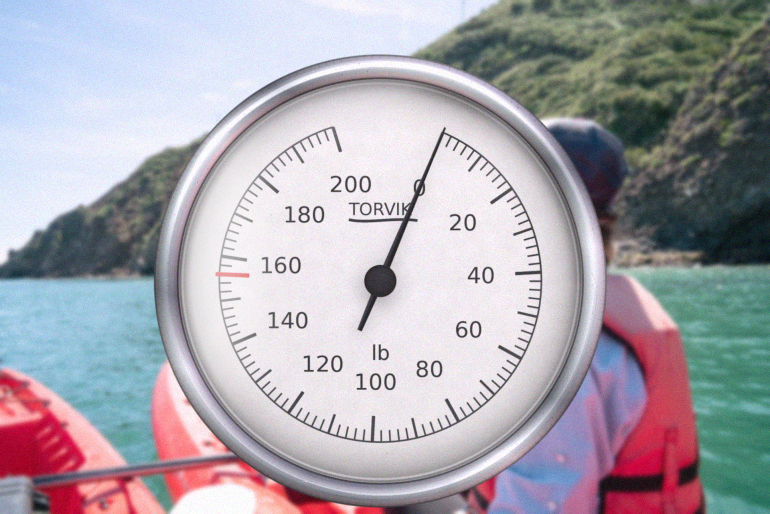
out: 0 lb
